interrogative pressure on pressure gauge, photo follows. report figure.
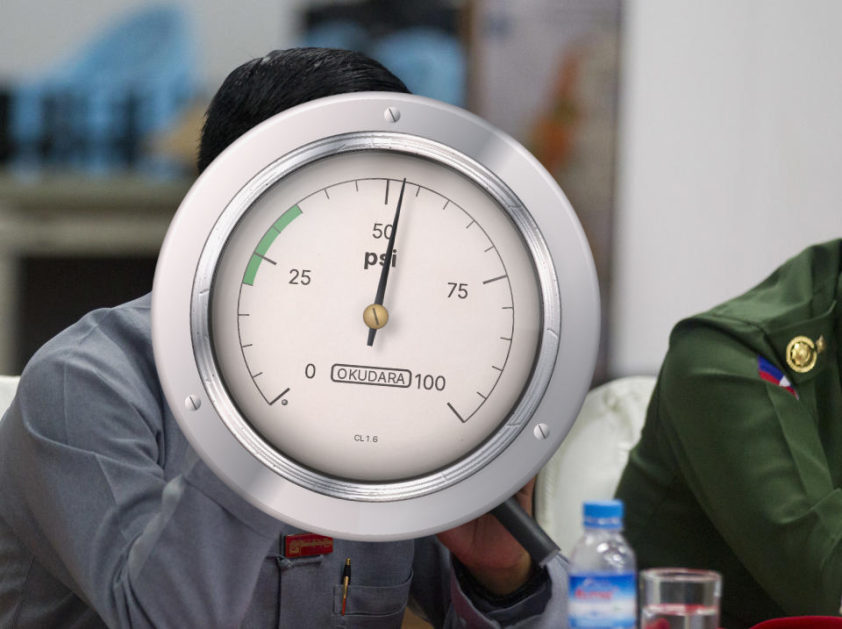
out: 52.5 psi
